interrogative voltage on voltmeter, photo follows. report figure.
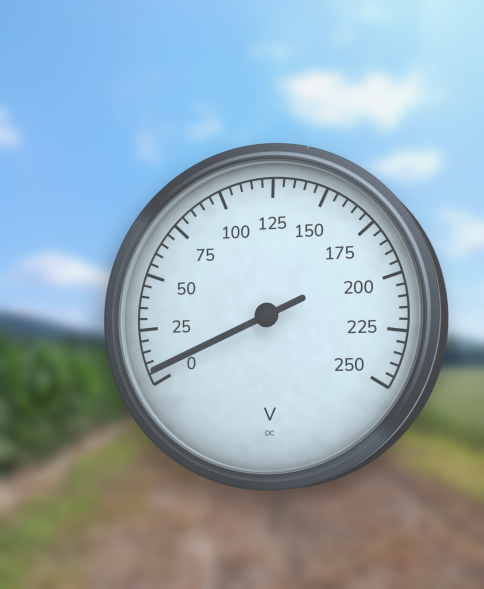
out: 5 V
